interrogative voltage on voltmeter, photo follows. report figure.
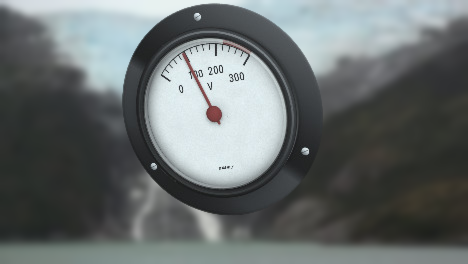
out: 100 V
